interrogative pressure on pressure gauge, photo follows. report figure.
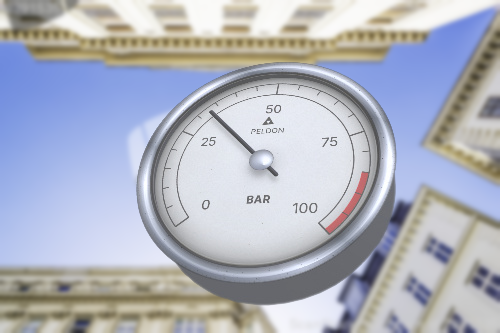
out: 32.5 bar
